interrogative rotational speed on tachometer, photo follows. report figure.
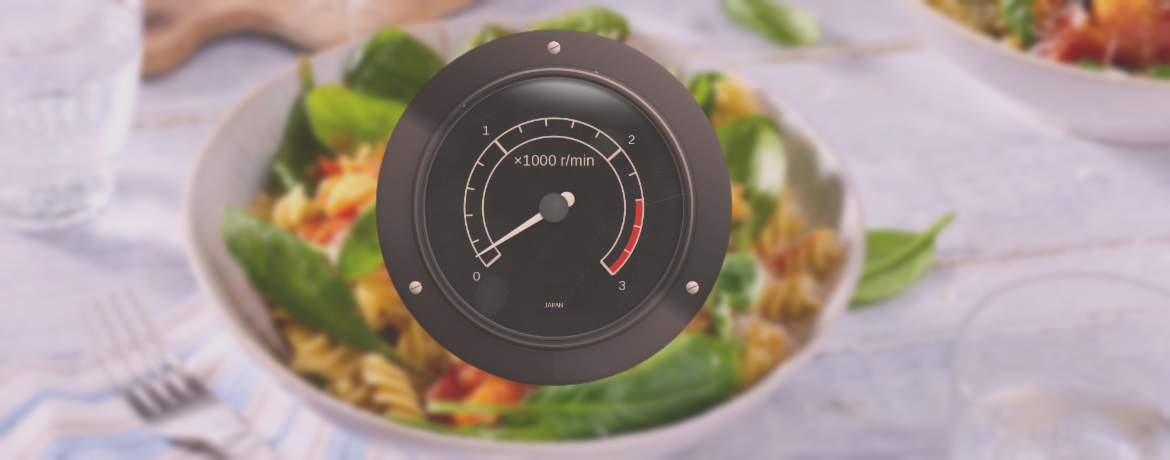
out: 100 rpm
